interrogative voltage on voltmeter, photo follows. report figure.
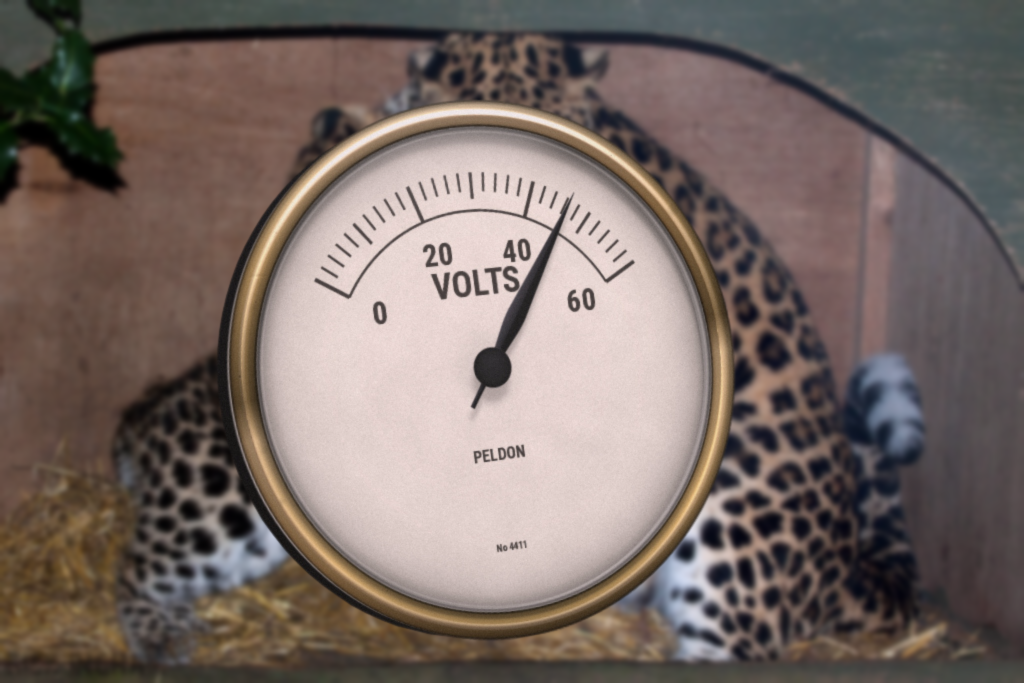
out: 46 V
